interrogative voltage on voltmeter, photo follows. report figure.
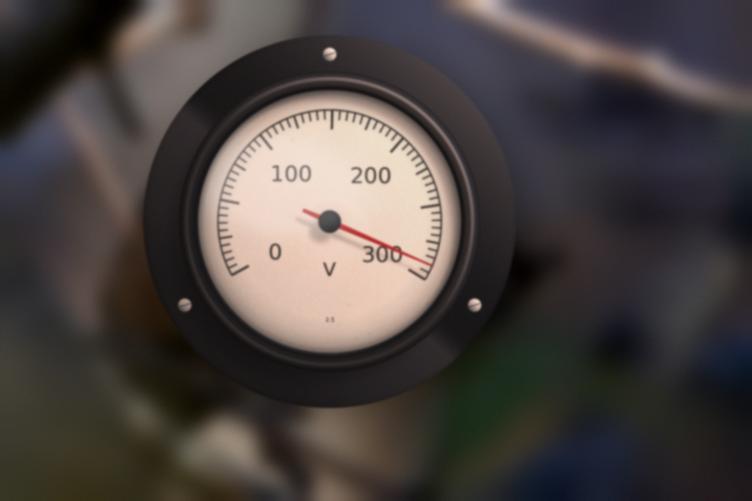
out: 290 V
